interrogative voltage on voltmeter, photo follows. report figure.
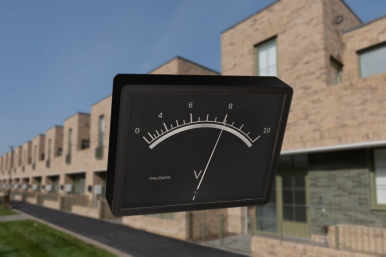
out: 8 V
